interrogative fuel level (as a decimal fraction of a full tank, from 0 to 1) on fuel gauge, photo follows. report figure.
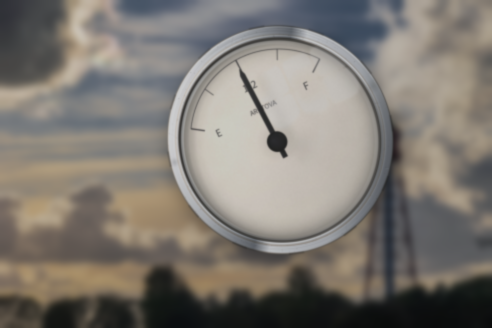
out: 0.5
